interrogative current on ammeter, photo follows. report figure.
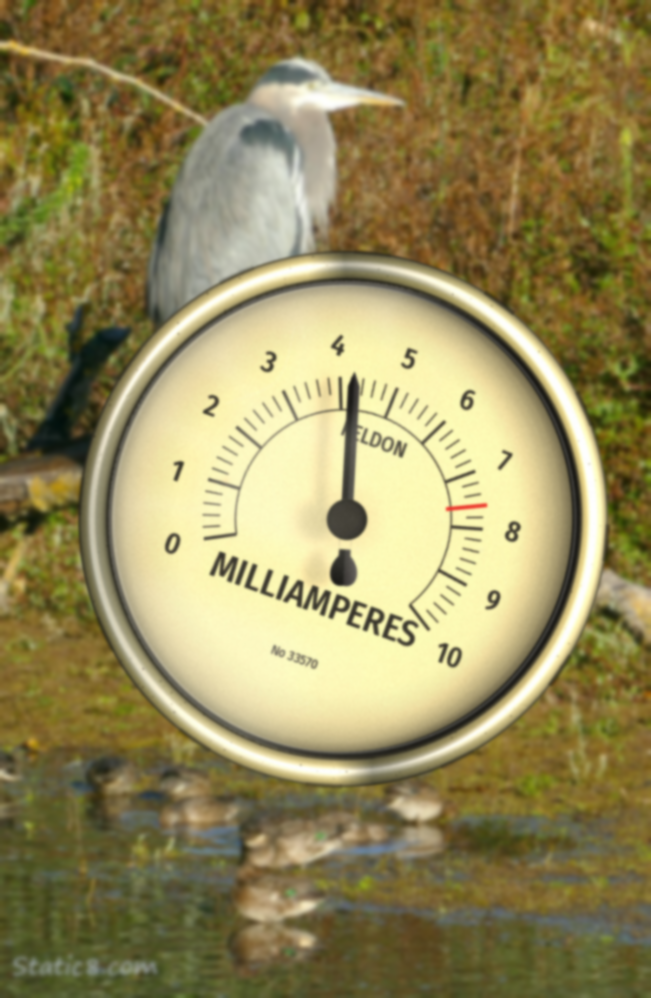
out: 4.2 mA
